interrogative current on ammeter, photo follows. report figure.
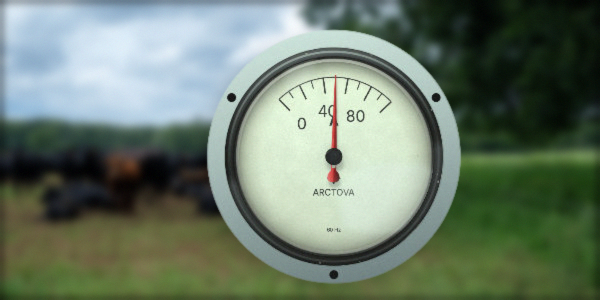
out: 50 A
